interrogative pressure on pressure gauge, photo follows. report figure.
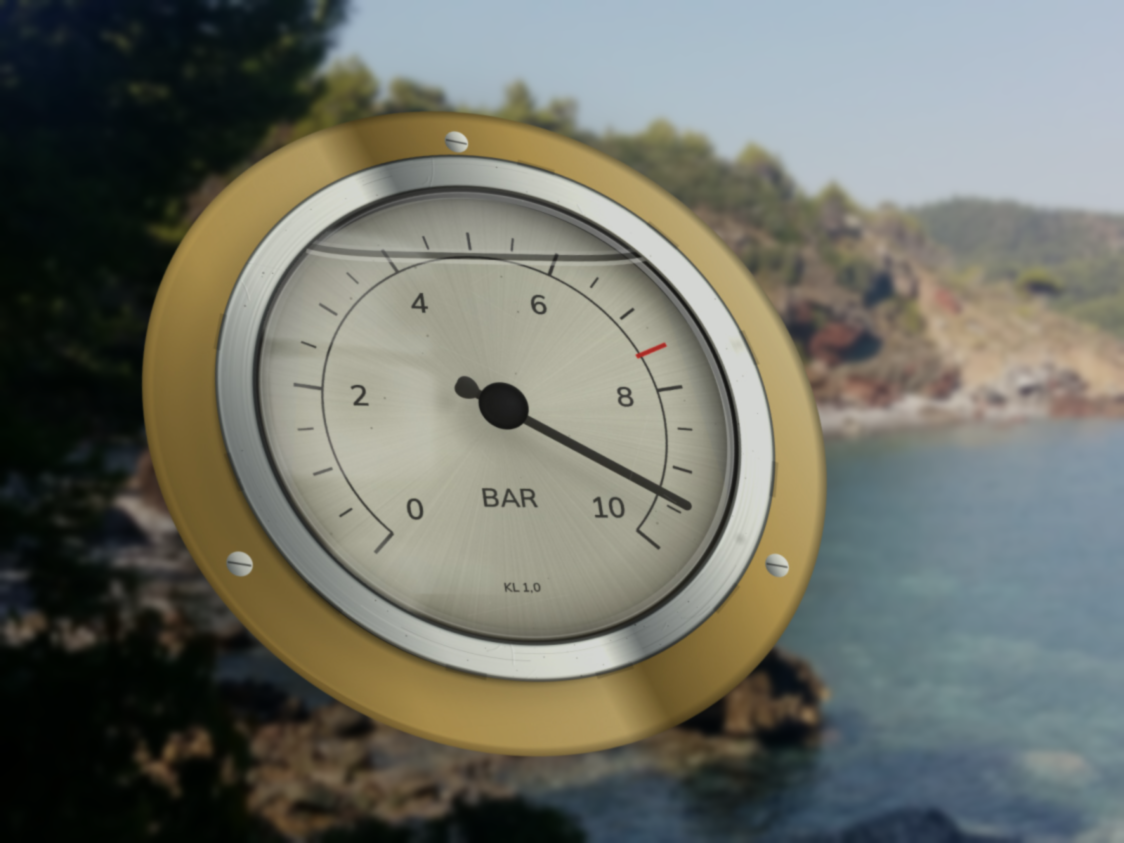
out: 9.5 bar
